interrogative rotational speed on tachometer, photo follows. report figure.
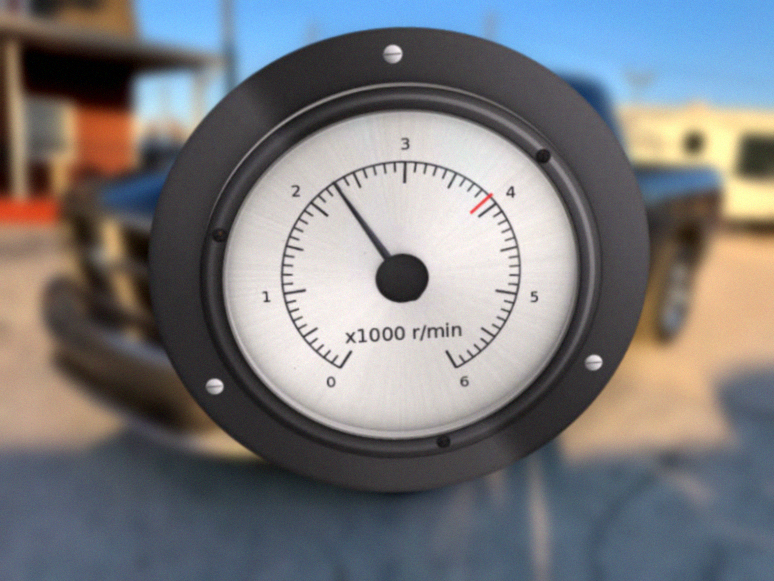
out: 2300 rpm
